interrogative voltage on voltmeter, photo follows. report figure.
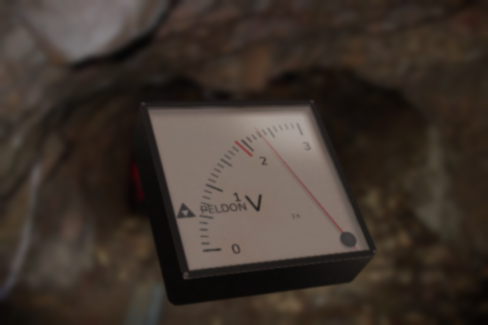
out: 2.3 V
